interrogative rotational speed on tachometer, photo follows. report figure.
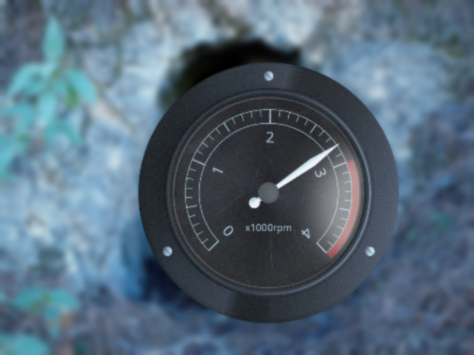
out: 2800 rpm
